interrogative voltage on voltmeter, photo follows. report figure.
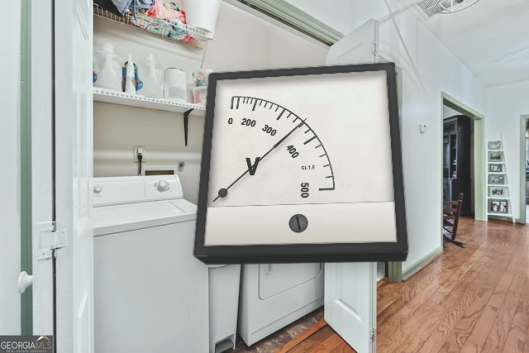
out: 360 V
